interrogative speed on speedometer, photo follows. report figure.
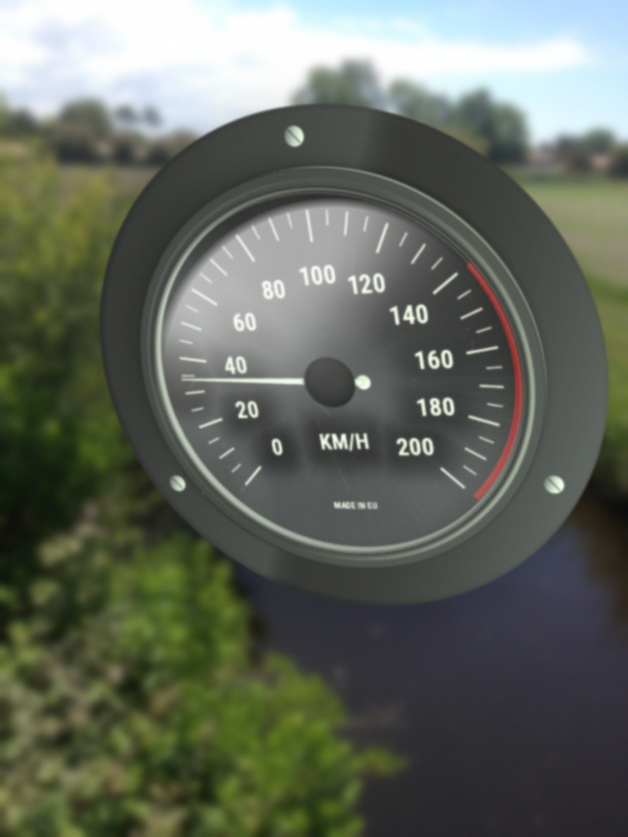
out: 35 km/h
